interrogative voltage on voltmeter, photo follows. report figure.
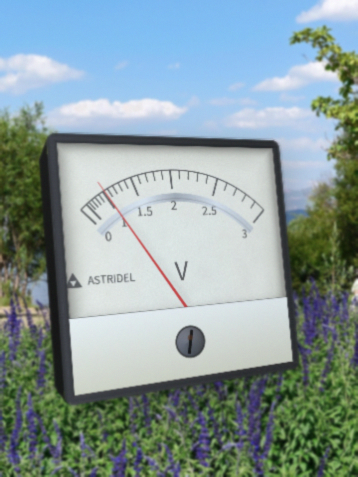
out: 1 V
